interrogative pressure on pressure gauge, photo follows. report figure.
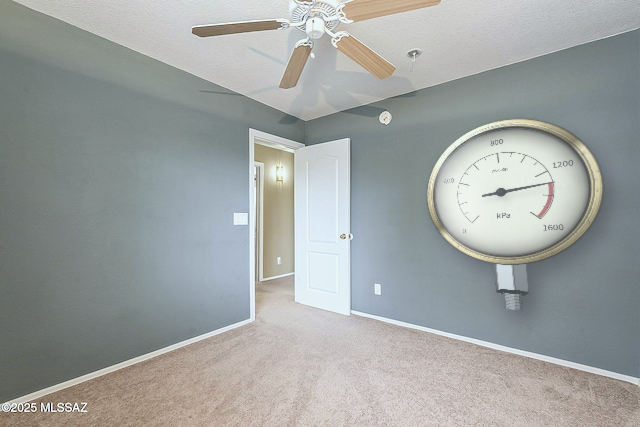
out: 1300 kPa
